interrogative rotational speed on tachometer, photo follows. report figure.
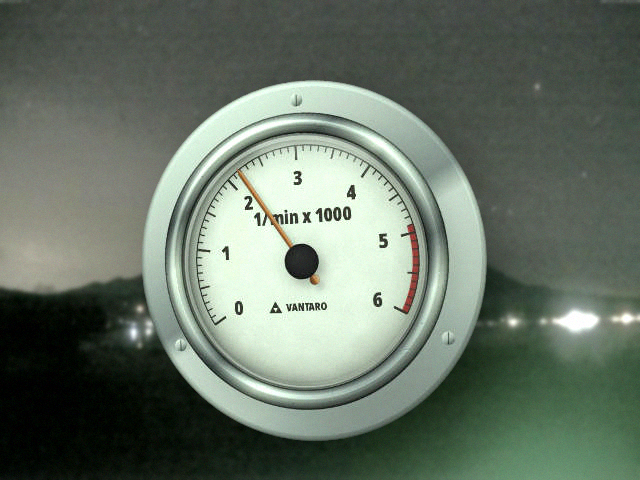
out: 2200 rpm
